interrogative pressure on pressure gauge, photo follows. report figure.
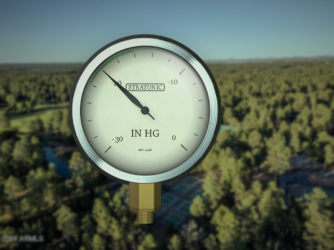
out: -20 inHg
